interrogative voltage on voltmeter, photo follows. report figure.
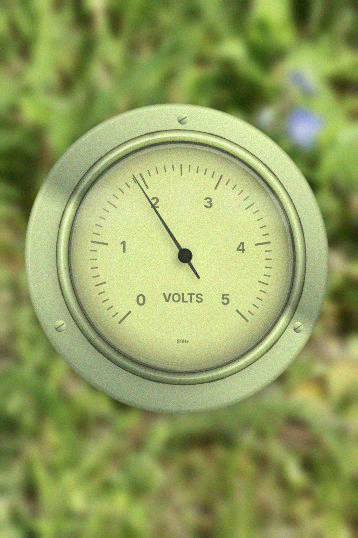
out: 1.9 V
